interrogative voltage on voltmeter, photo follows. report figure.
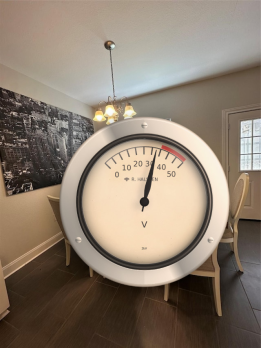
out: 32.5 V
